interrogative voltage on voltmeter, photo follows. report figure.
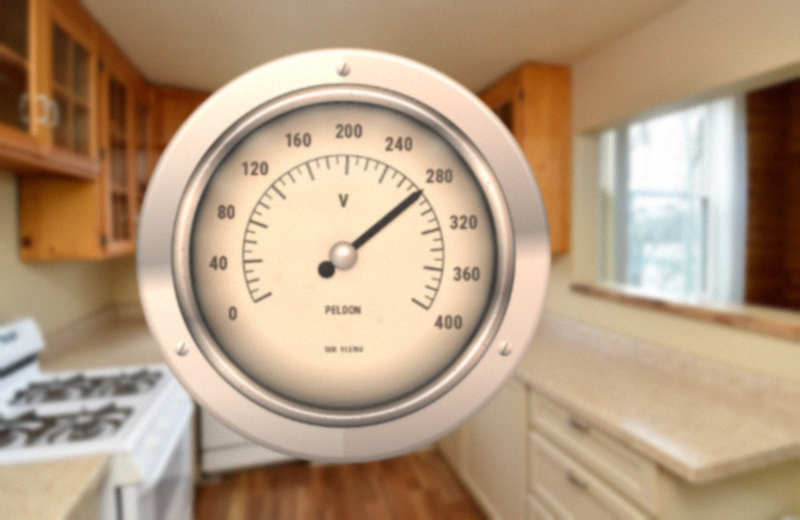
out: 280 V
